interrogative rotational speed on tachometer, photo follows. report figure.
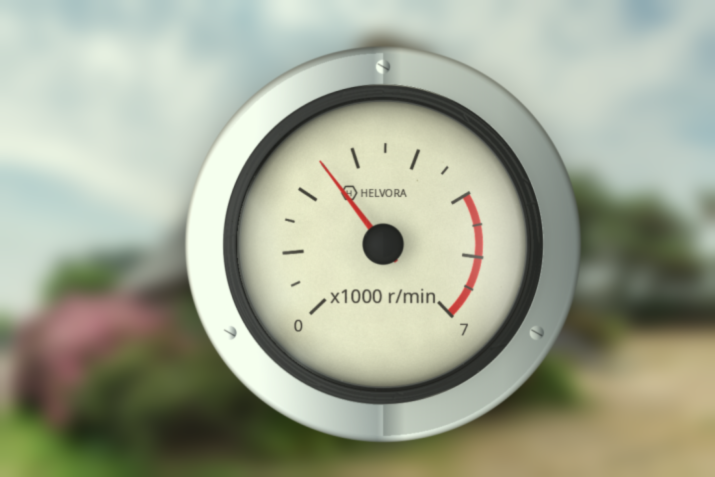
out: 2500 rpm
